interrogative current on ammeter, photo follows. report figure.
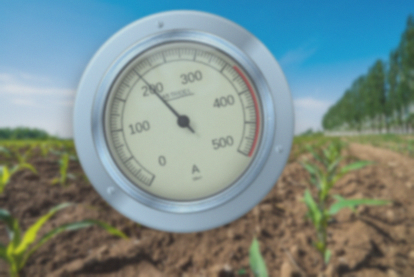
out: 200 A
